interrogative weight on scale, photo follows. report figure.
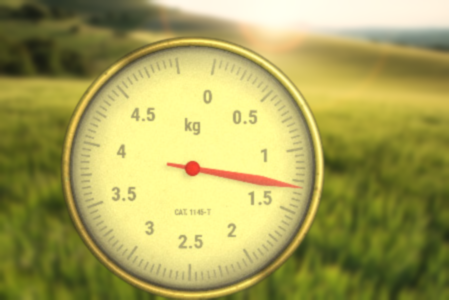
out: 1.3 kg
